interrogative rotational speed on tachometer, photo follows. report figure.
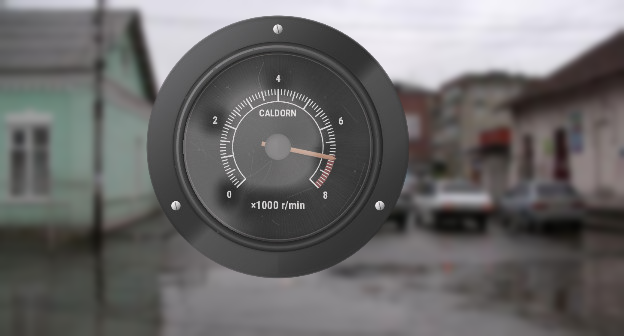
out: 7000 rpm
